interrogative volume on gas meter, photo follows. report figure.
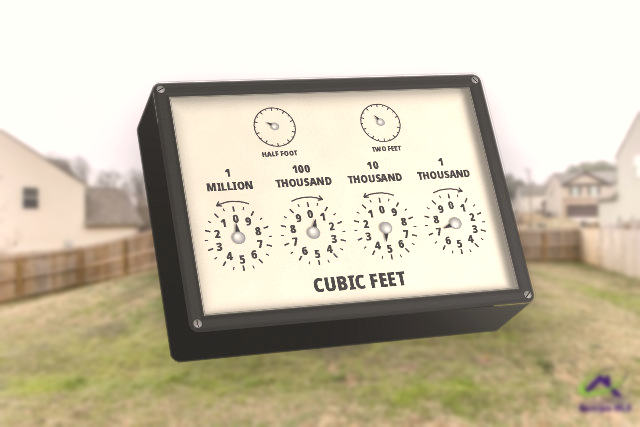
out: 4700 ft³
